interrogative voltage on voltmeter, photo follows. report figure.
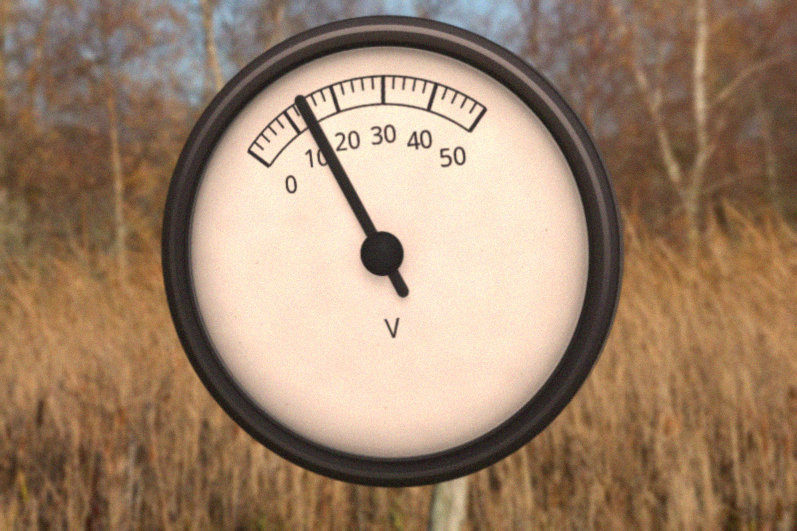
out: 14 V
